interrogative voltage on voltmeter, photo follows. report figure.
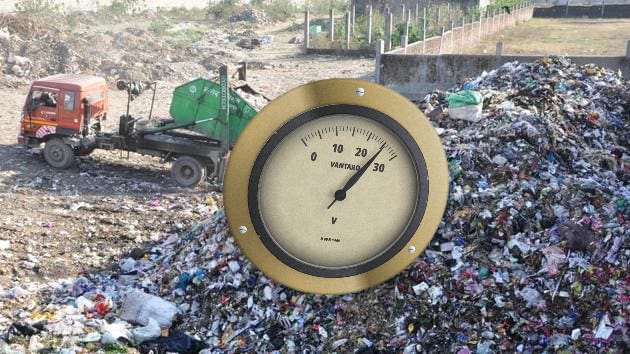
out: 25 V
